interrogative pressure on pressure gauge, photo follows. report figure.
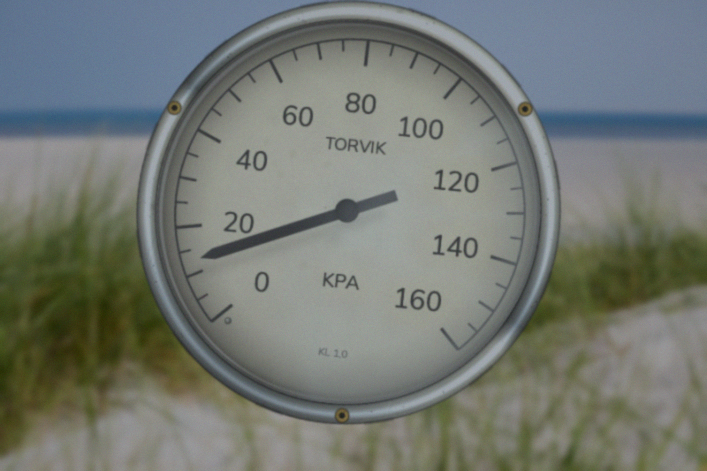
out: 12.5 kPa
